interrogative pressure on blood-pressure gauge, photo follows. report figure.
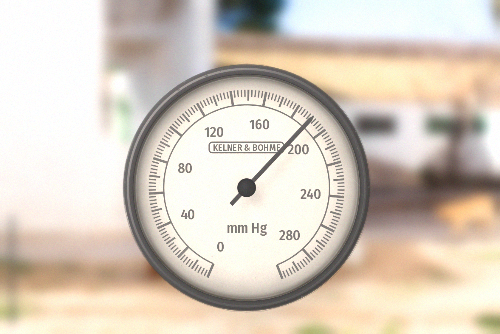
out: 190 mmHg
